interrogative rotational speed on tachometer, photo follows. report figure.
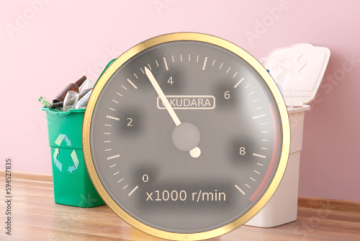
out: 3500 rpm
